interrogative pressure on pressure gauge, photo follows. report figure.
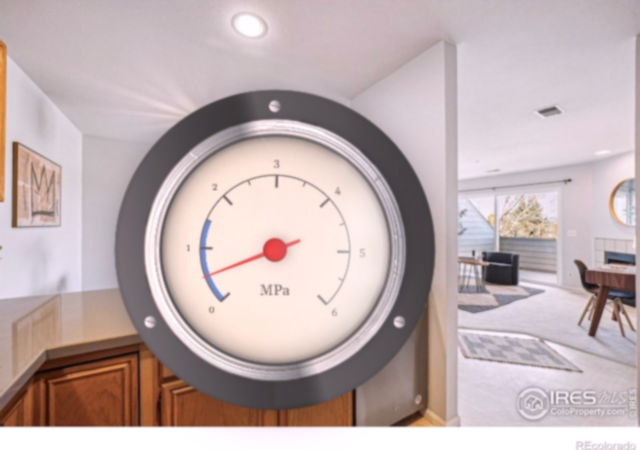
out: 0.5 MPa
